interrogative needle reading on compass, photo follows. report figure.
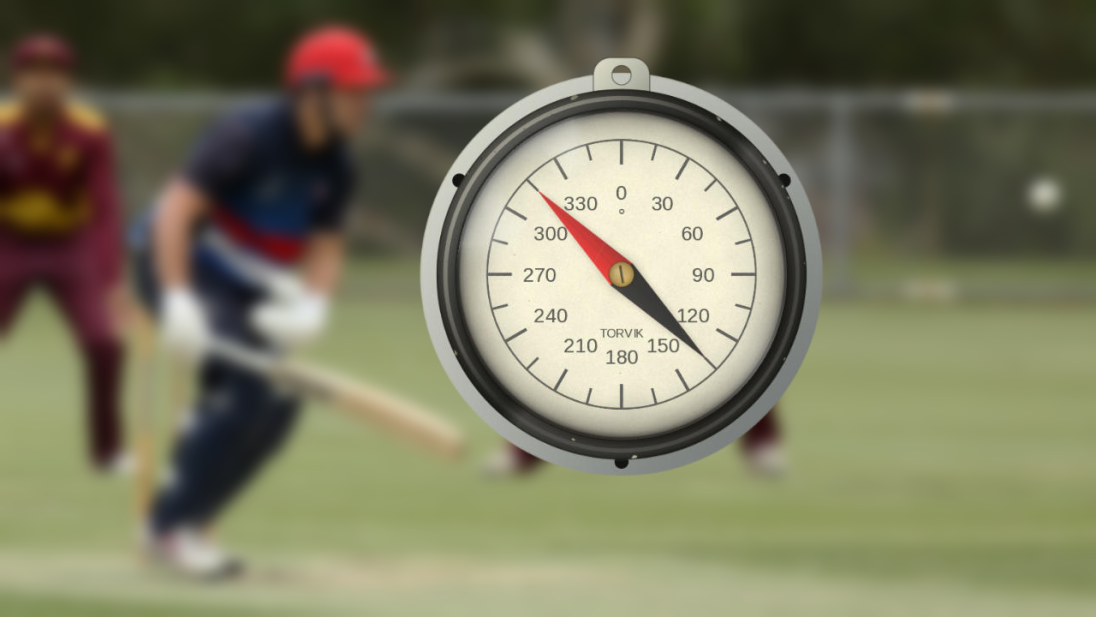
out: 315 °
